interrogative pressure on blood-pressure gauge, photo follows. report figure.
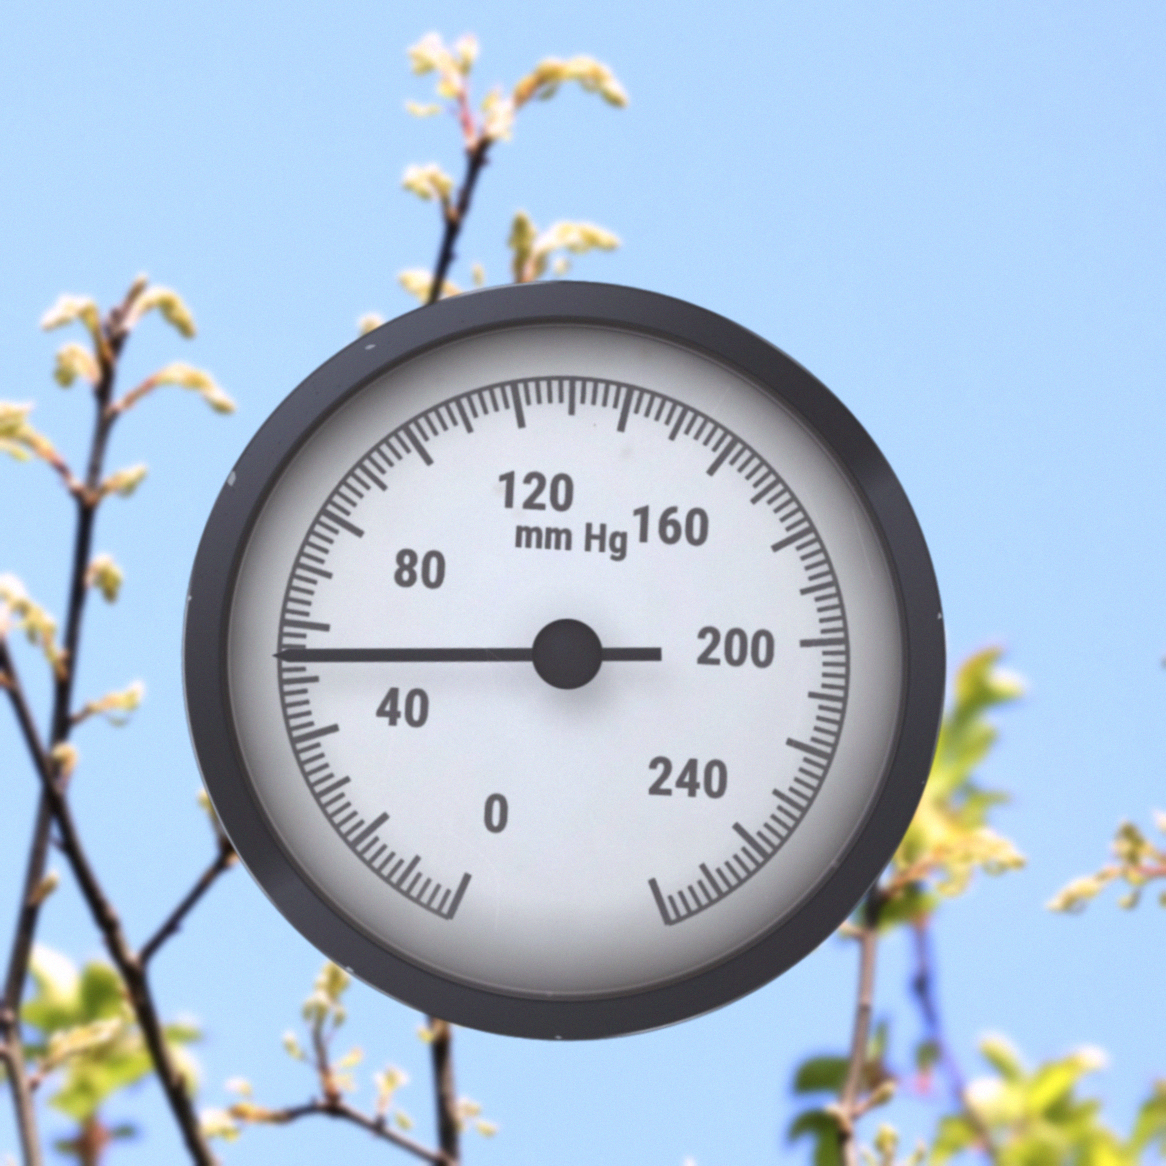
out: 54 mmHg
